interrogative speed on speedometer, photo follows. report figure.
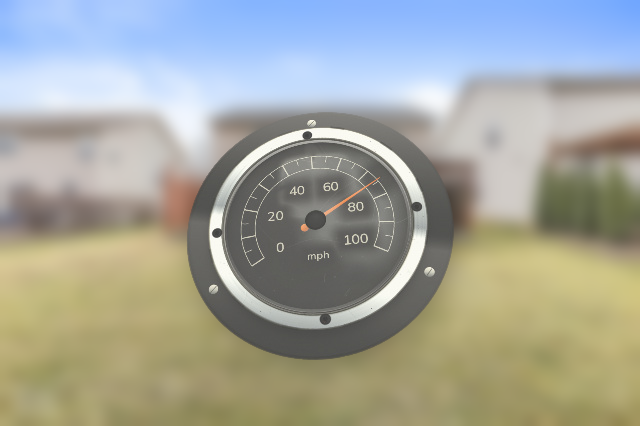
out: 75 mph
